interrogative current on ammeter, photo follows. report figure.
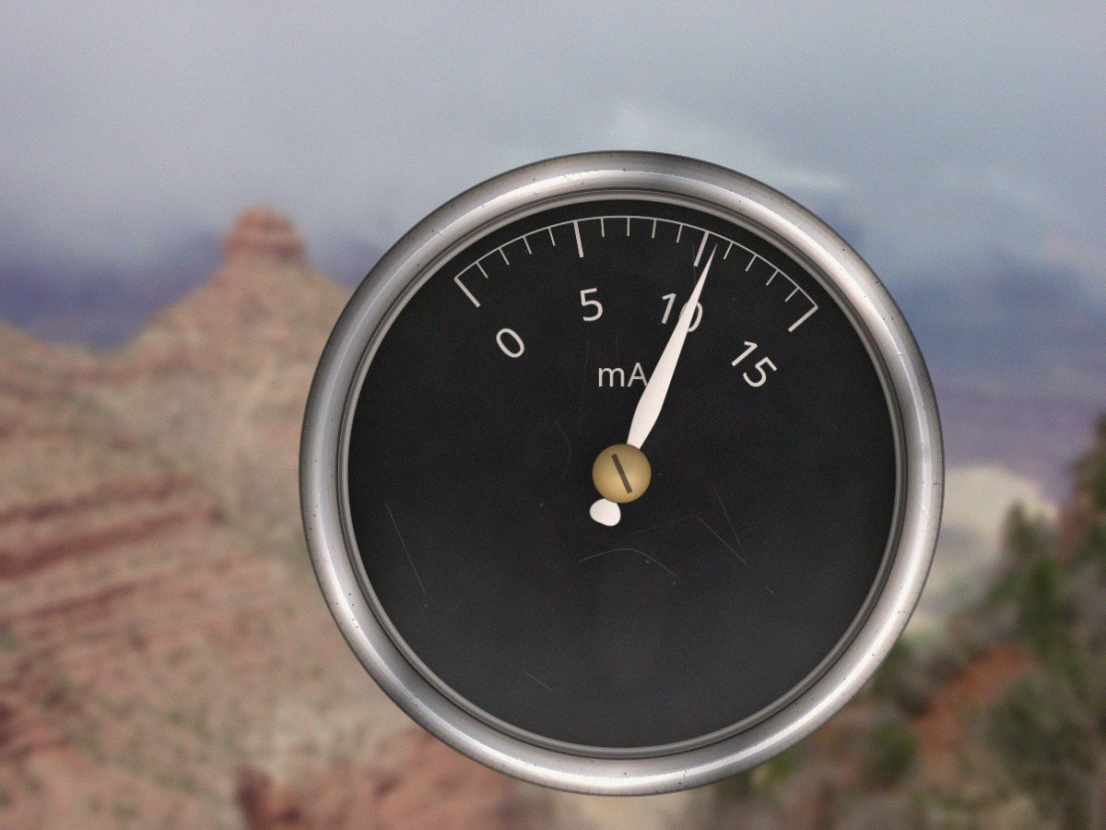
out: 10.5 mA
